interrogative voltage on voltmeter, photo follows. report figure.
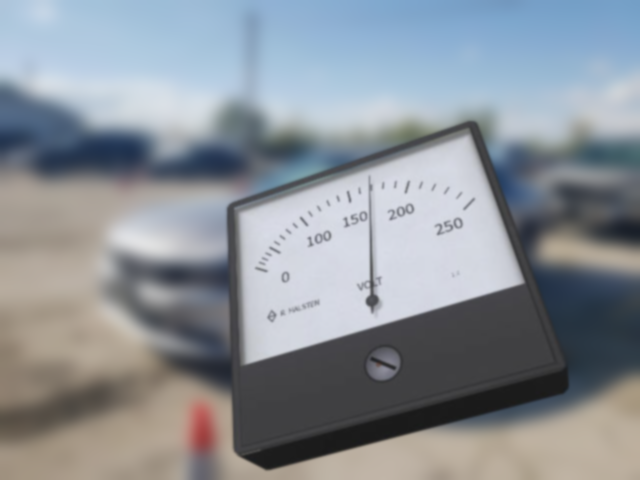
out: 170 V
